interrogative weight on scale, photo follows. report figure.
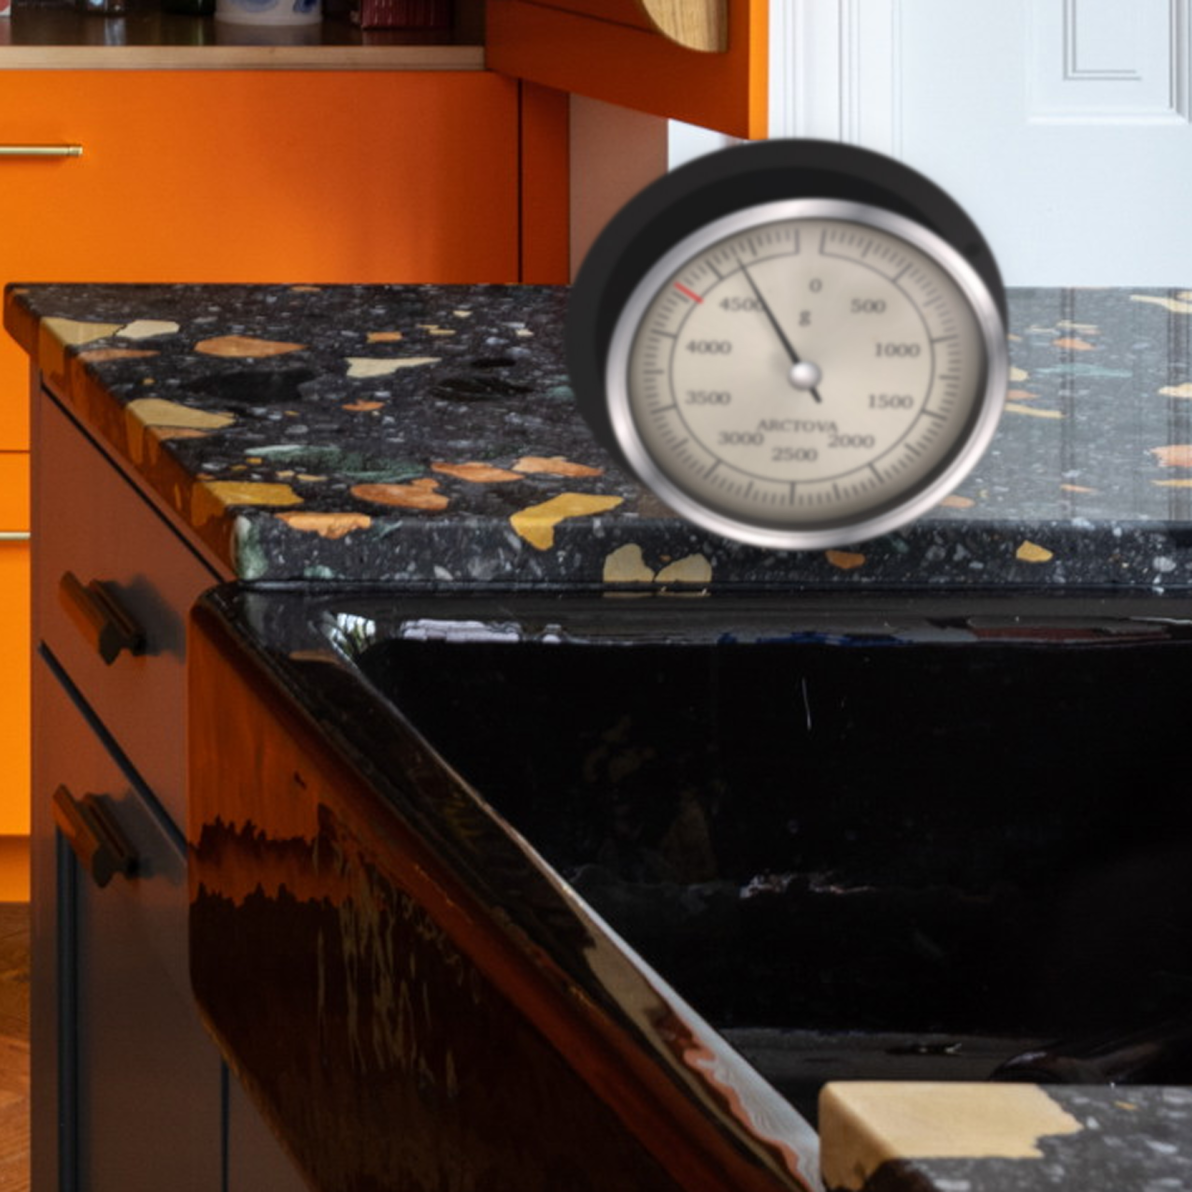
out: 4650 g
